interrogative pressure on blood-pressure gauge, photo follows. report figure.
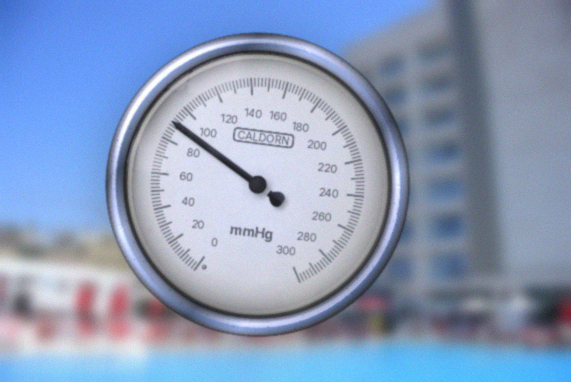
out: 90 mmHg
